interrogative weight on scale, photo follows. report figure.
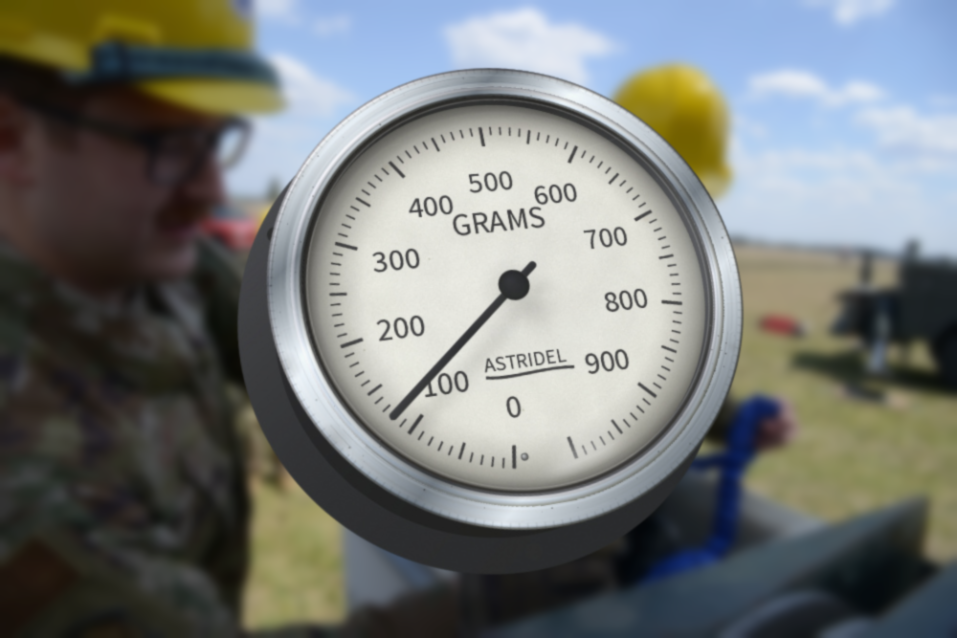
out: 120 g
